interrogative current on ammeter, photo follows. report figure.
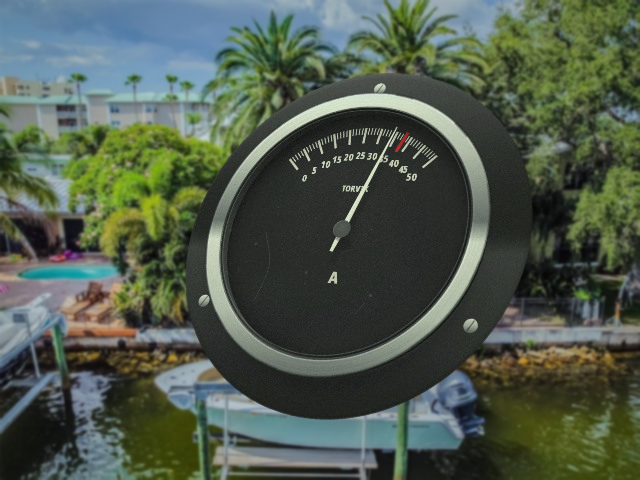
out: 35 A
